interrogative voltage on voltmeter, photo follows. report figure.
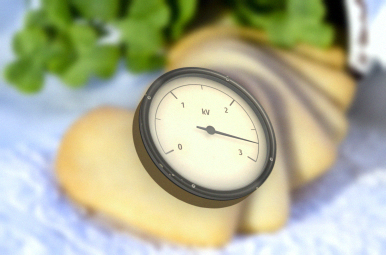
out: 2.75 kV
